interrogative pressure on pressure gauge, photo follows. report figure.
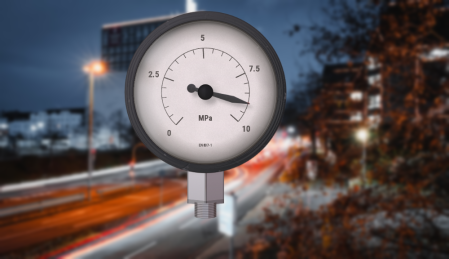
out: 9 MPa
